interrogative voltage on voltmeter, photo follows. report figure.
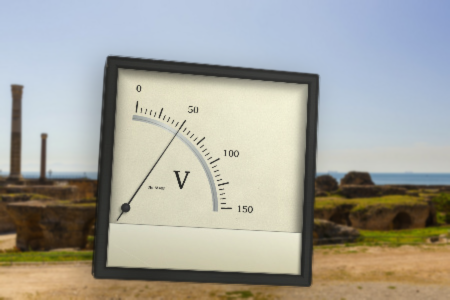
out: 50 V
